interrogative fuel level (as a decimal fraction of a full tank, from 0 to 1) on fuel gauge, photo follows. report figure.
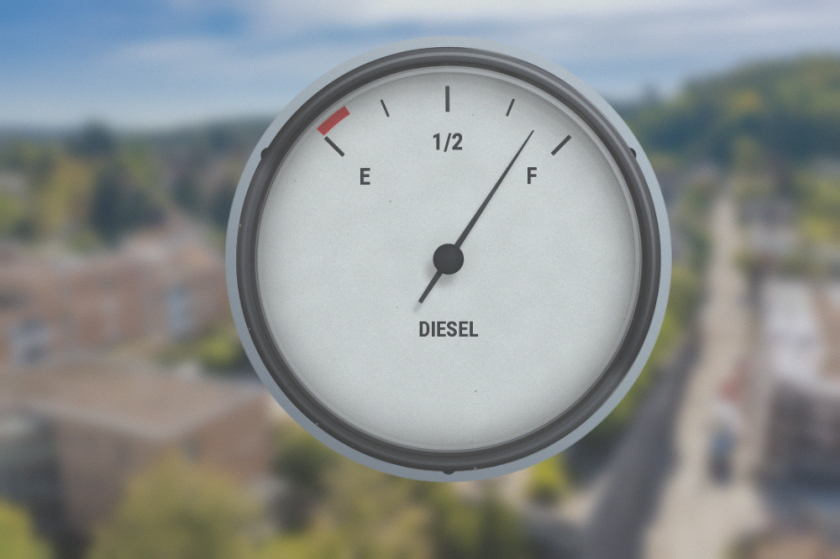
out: 0.875
